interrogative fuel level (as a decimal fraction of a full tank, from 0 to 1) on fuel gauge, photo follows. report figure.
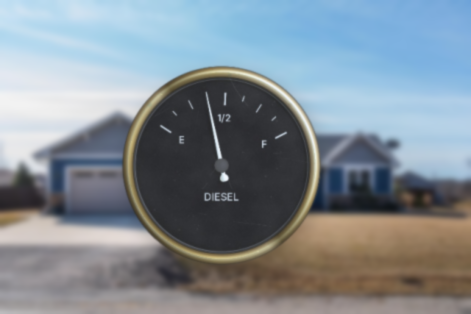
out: 0.375
